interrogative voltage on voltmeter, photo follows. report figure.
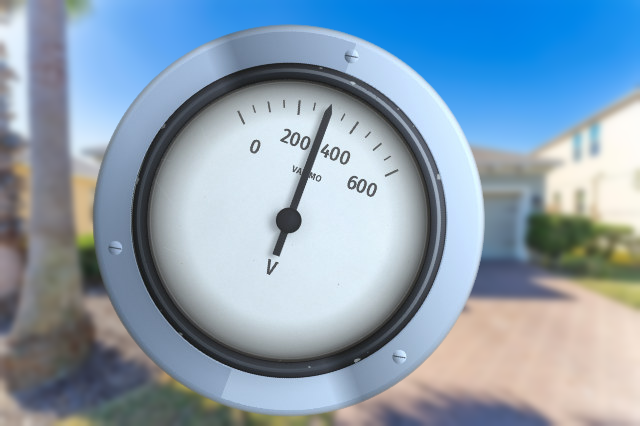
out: 300 V
